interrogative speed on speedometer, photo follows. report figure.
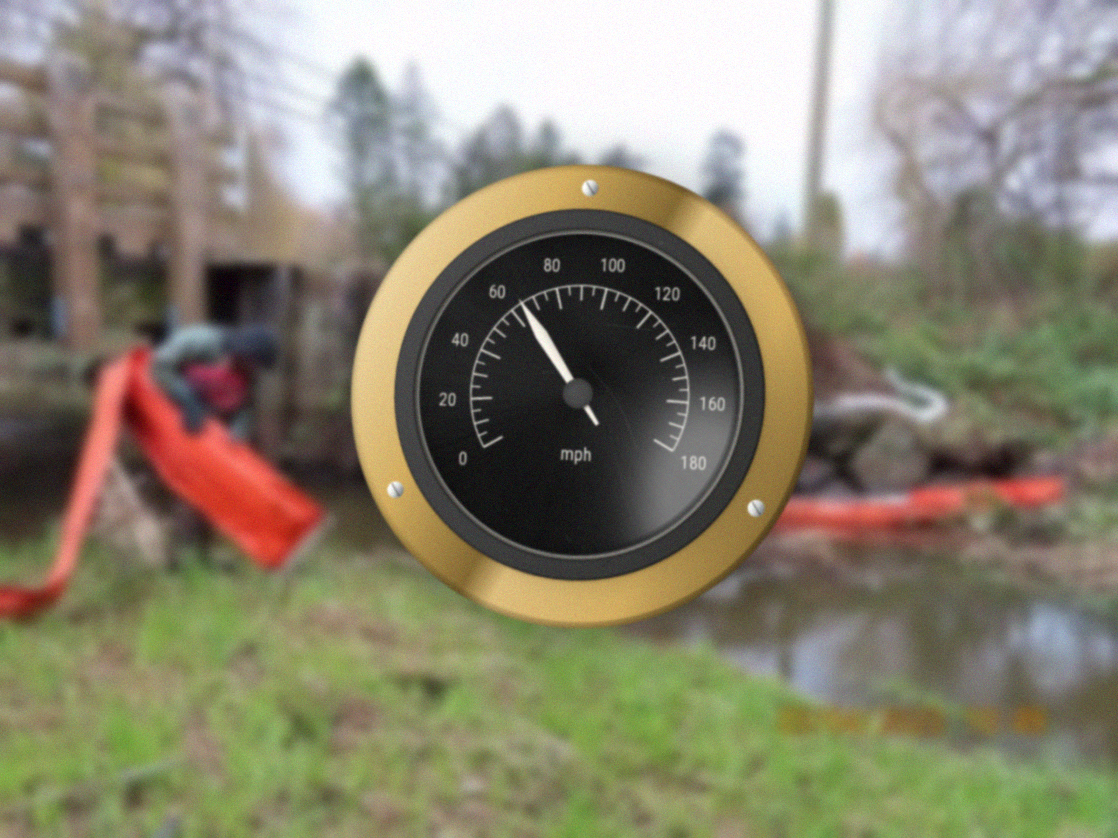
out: 65 mph
